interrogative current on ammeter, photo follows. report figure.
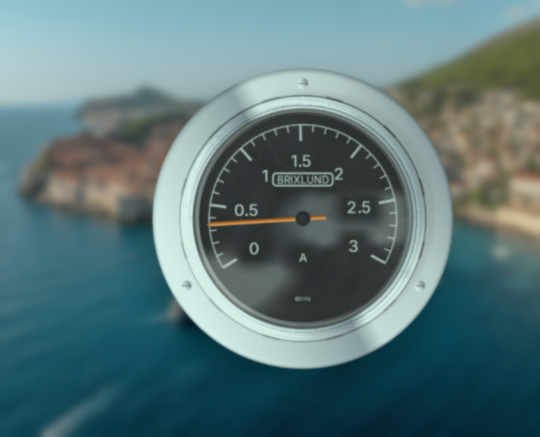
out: 0.35 A
